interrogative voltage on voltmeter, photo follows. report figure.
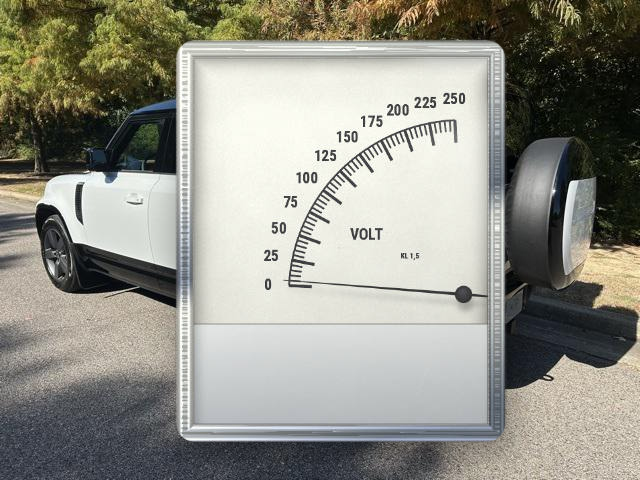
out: 5 V
